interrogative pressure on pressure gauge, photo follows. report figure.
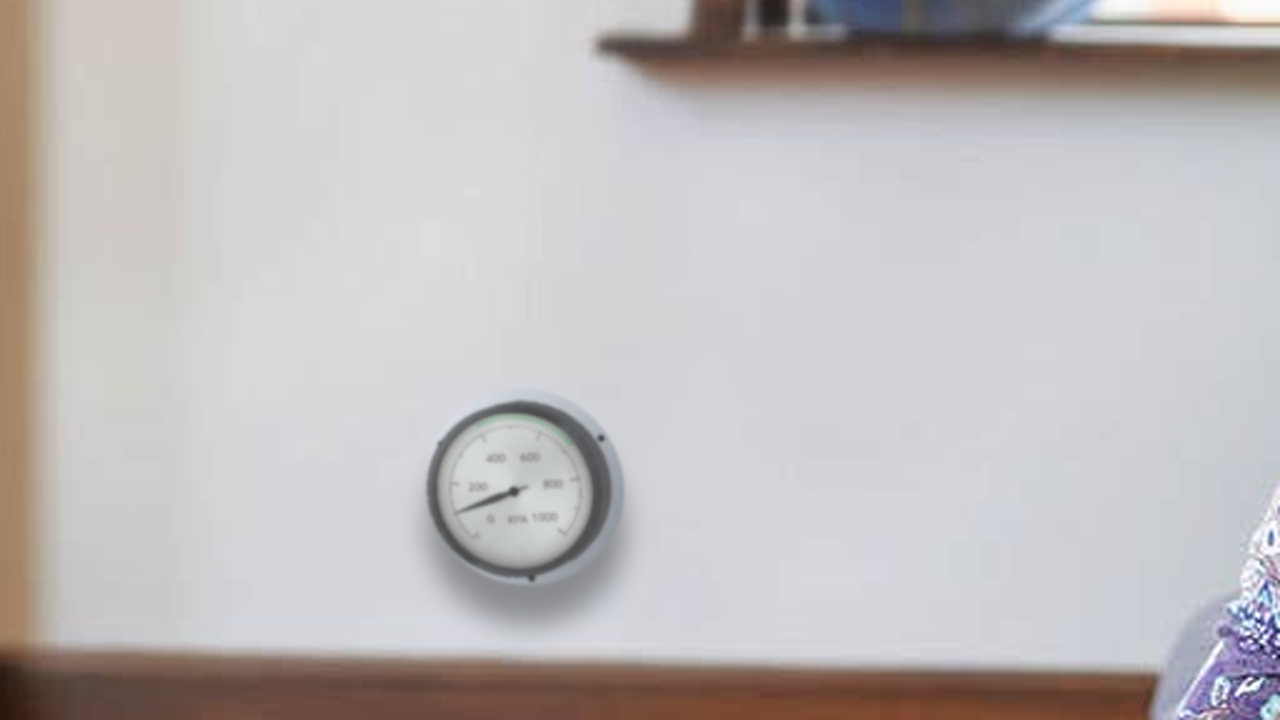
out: 100 kPa
